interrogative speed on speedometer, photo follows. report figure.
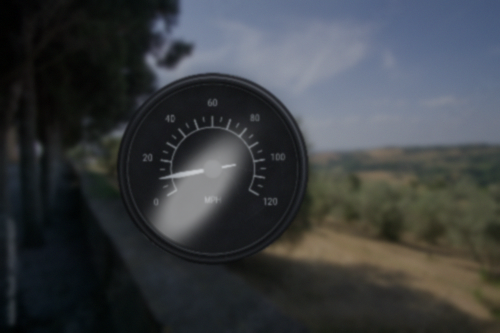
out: 10 mph
